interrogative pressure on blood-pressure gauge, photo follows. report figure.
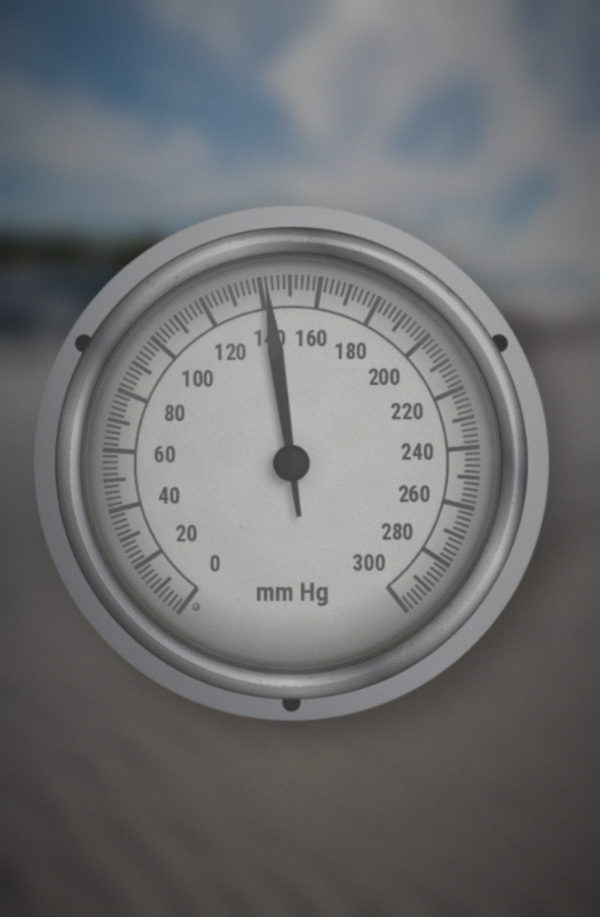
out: 142 mmHg
